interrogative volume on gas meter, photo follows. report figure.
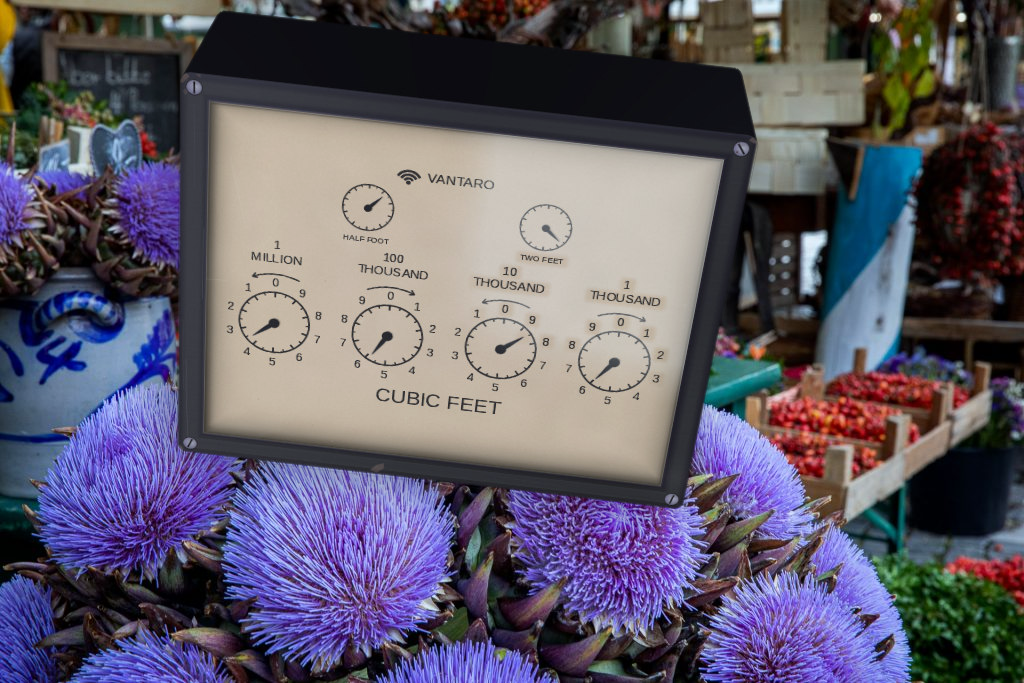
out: 358600 ft³
